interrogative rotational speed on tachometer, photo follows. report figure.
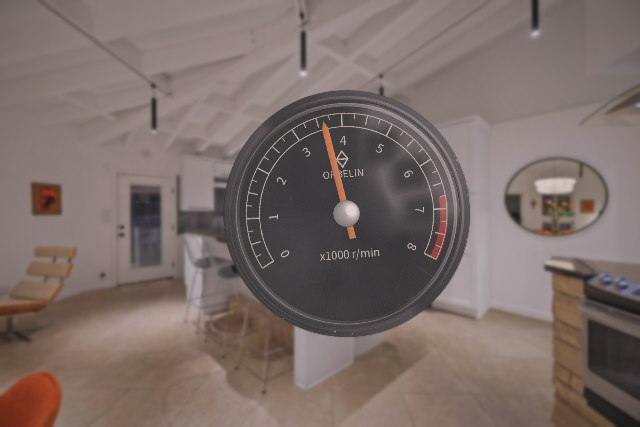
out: 3625 rpm
